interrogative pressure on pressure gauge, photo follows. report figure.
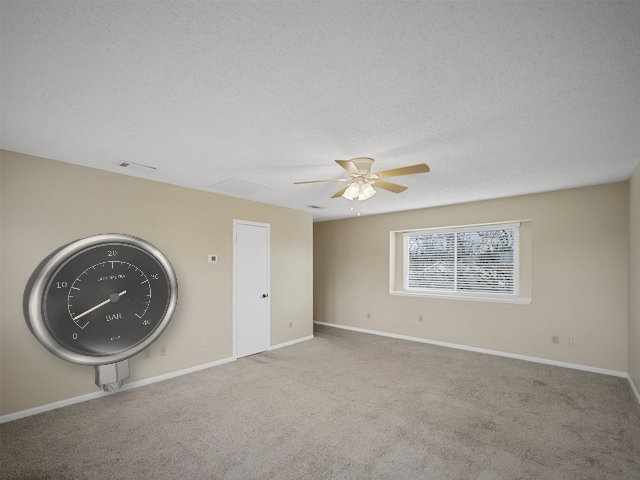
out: 3 bar
